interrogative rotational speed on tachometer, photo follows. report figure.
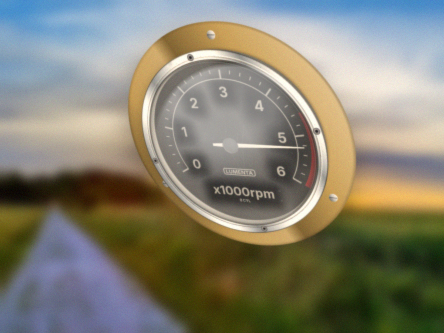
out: 5200 rpm
